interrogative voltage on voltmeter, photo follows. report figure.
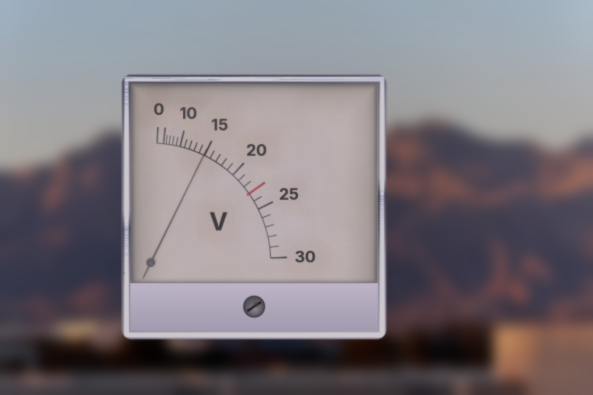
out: 15 V
